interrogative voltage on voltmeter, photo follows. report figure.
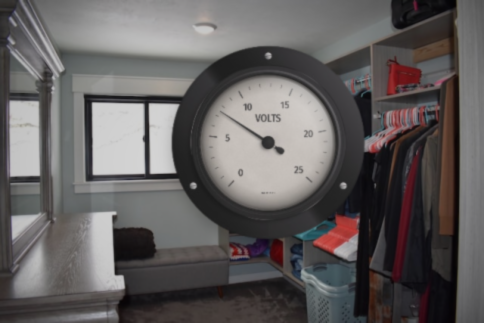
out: 7.5 V
